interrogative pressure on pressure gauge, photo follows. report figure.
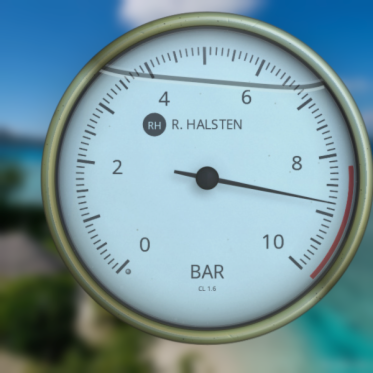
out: 8.8 bar
